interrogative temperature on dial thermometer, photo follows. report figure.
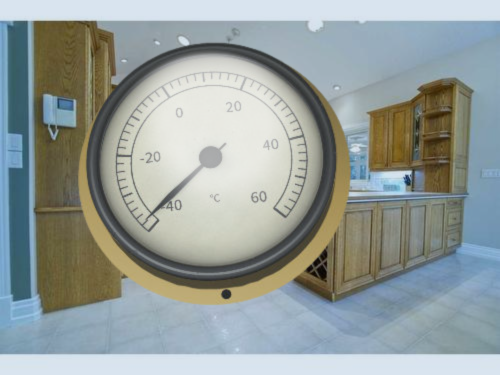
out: -38 °C
